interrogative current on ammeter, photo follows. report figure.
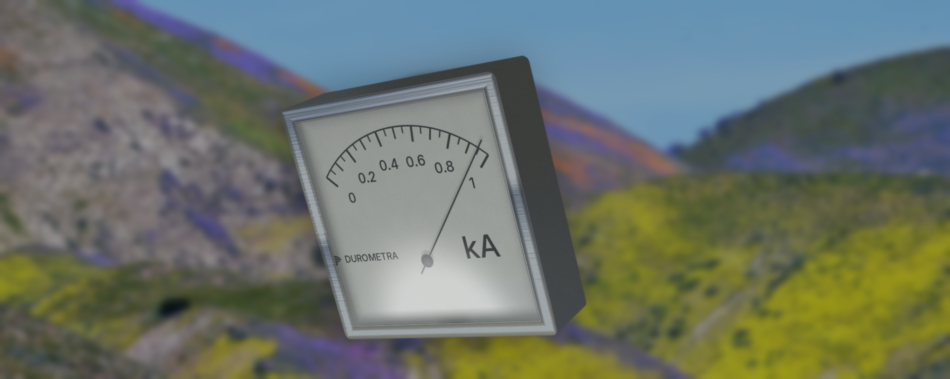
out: 0.95 kA
